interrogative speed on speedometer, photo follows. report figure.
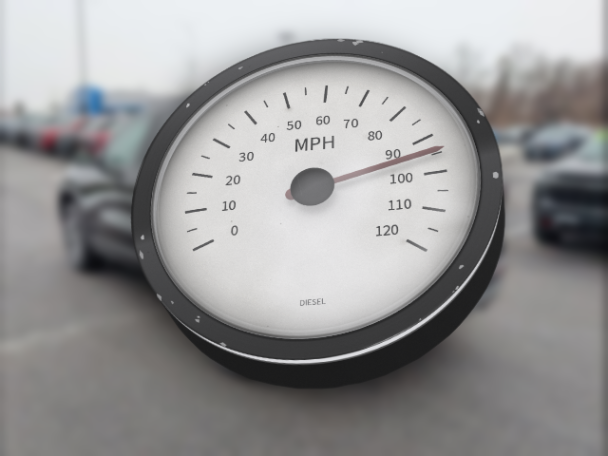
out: 95 mph
